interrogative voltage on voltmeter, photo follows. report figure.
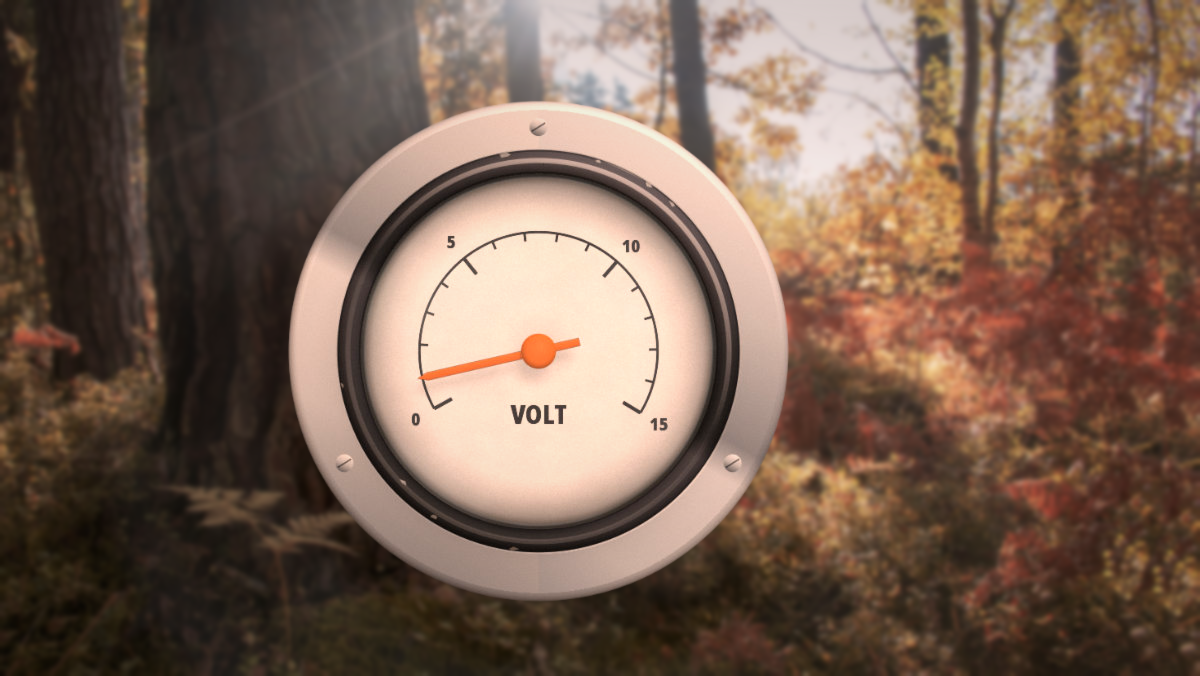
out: 1 V
